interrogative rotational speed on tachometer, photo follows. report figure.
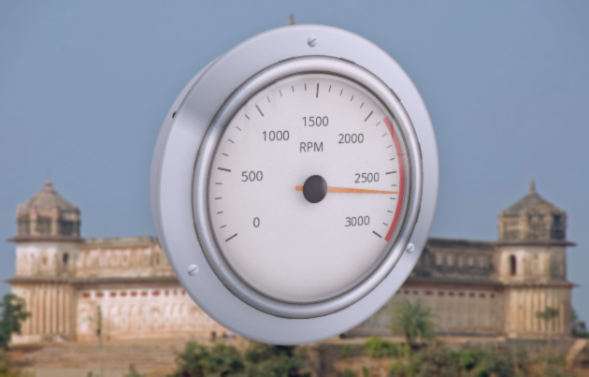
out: 2650 rpm
